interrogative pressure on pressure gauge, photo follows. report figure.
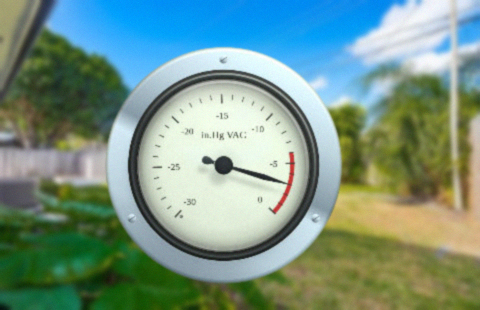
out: -3 inHg
